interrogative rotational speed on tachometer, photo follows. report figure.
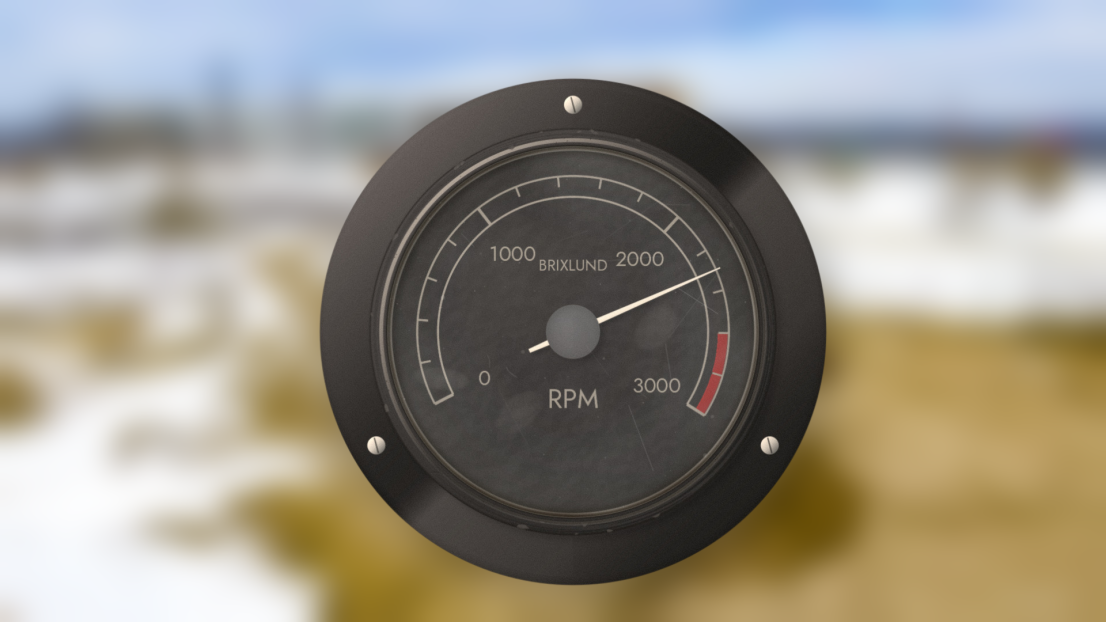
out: 2300 rpm
